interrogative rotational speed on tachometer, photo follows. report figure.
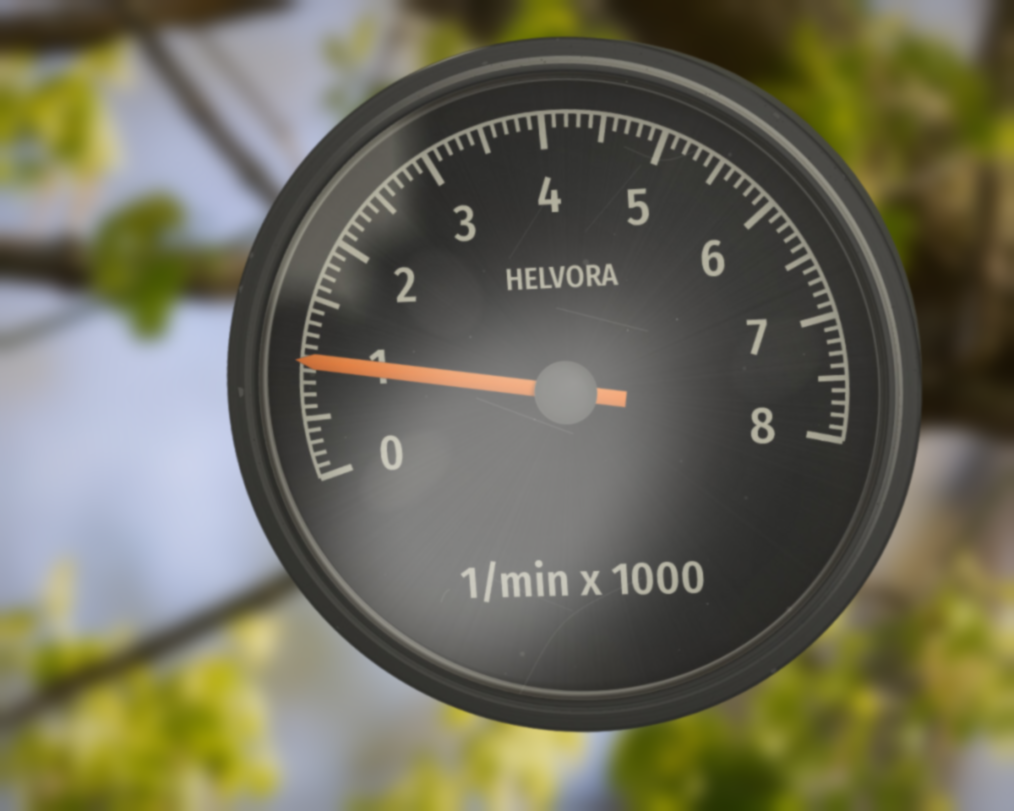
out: 1000 rpm
